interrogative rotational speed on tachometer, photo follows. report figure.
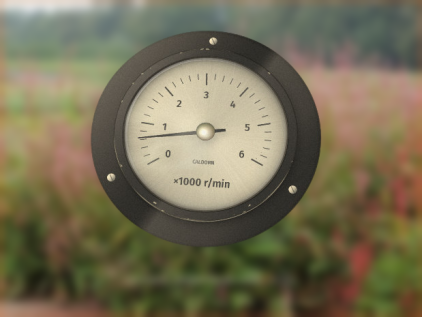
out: 600 rpm
